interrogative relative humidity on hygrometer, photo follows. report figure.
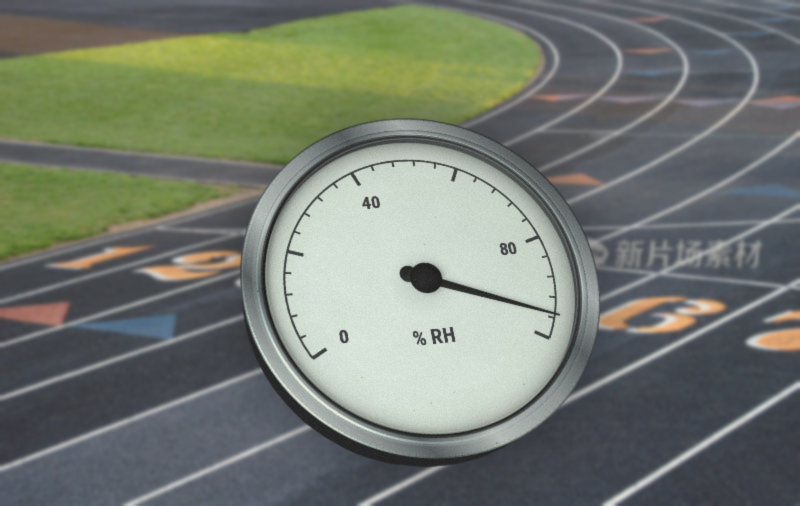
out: 96 %
